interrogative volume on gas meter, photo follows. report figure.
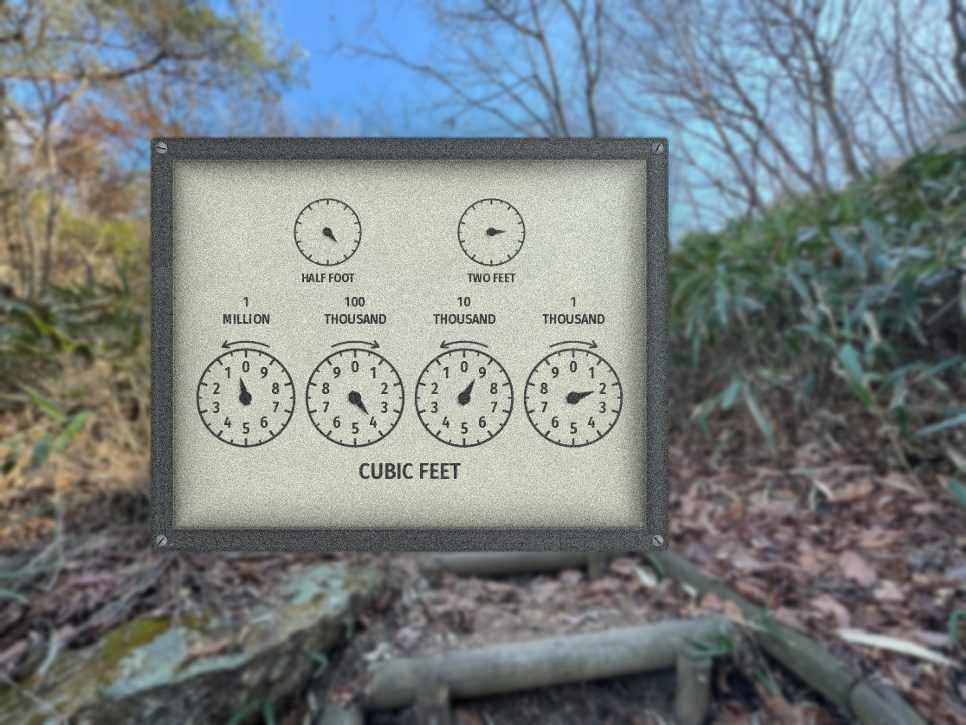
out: 39200 ft³
